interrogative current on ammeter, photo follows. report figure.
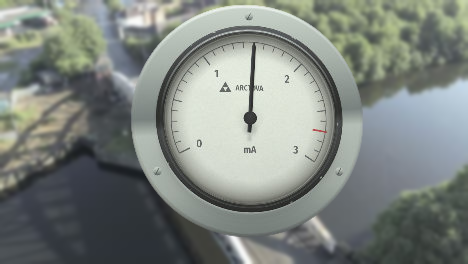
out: 1.5 mA
